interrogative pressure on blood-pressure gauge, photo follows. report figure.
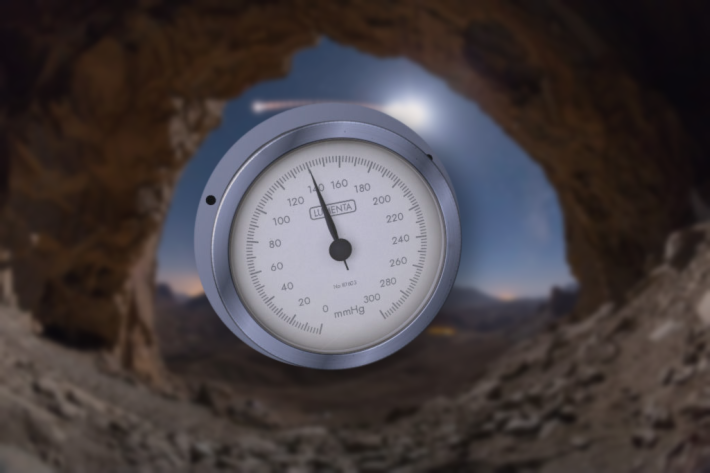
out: 140 mmHg
